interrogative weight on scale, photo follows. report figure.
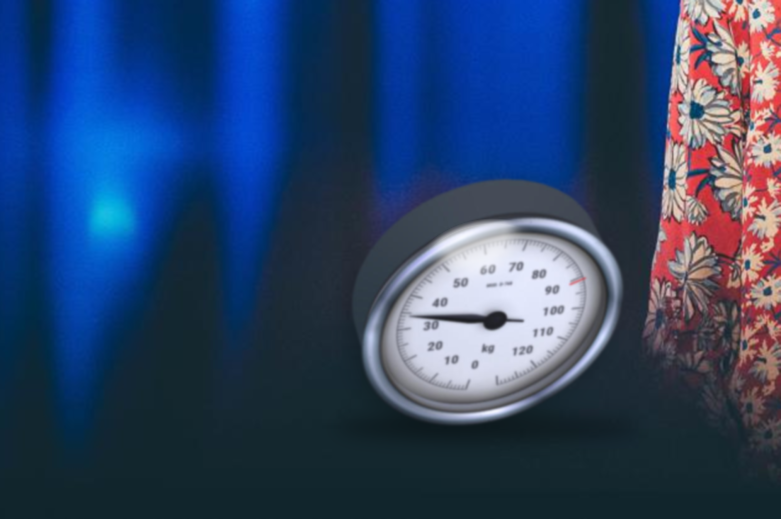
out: 35 kg
